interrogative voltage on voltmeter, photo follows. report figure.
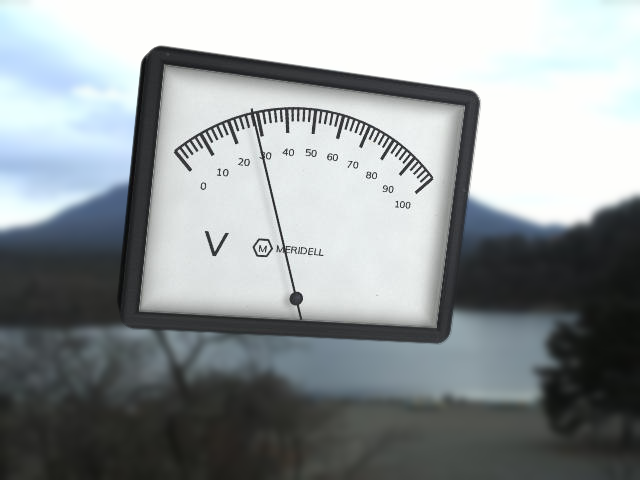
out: 28 V
